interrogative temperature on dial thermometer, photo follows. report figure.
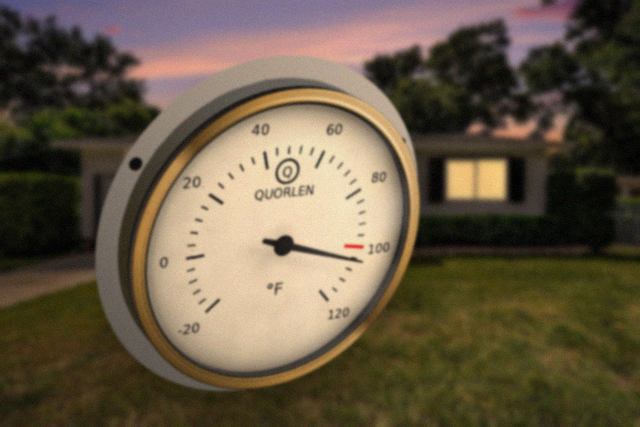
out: 104 °F
